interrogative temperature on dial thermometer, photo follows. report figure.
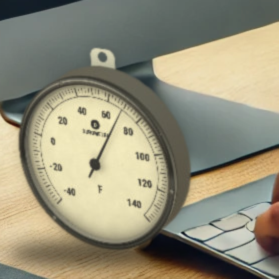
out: 70 °F
